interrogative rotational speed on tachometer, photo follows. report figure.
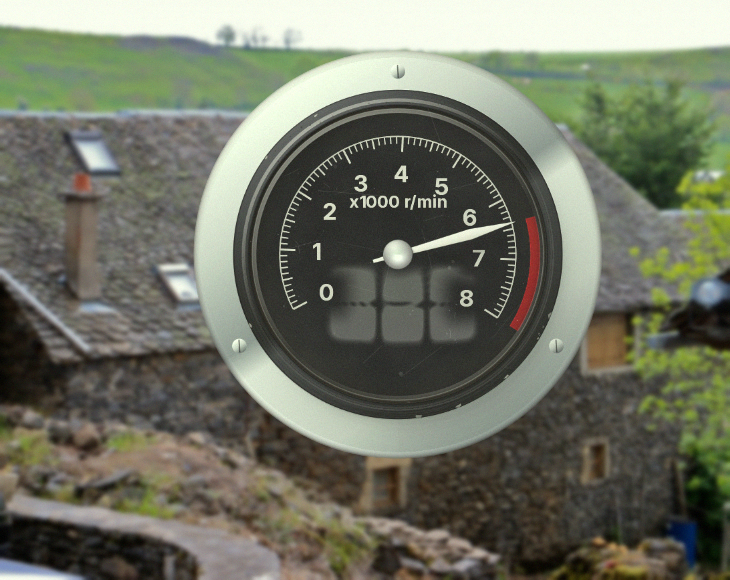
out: 6400 rpm
